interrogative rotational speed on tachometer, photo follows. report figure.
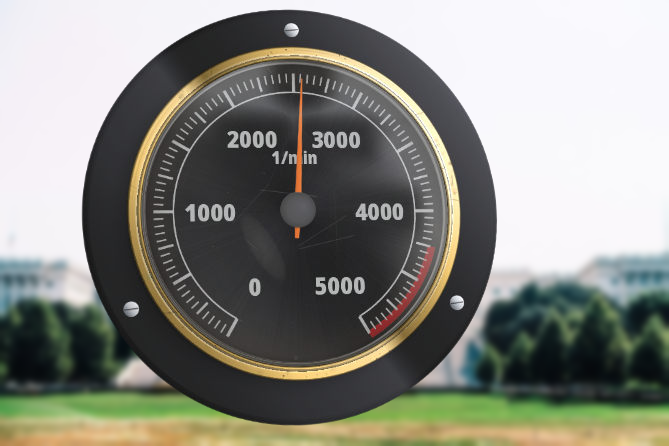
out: 2550 rpm
